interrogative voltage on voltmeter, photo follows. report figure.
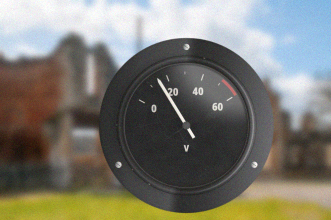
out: 15 V
